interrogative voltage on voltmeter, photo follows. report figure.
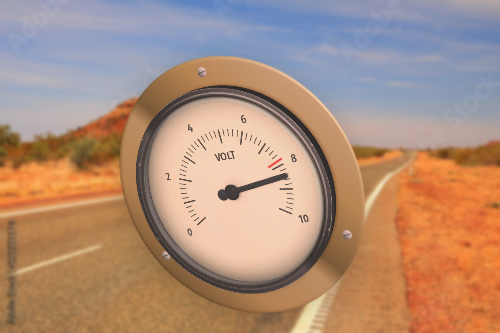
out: 8.4 V
